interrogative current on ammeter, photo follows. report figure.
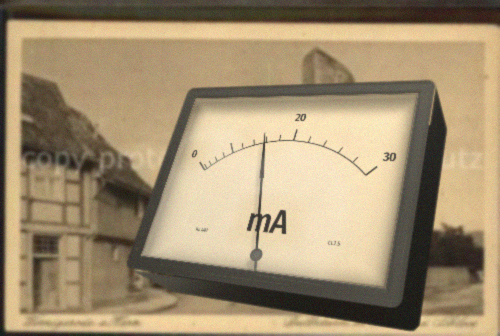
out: 16 mA
